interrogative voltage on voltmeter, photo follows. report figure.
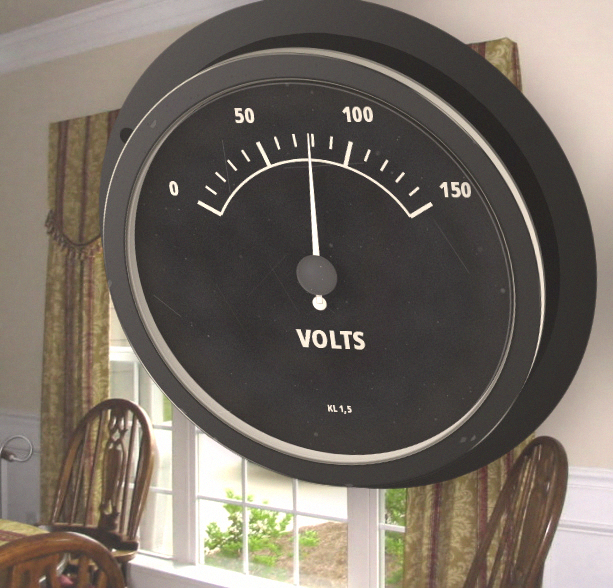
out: 80 V
